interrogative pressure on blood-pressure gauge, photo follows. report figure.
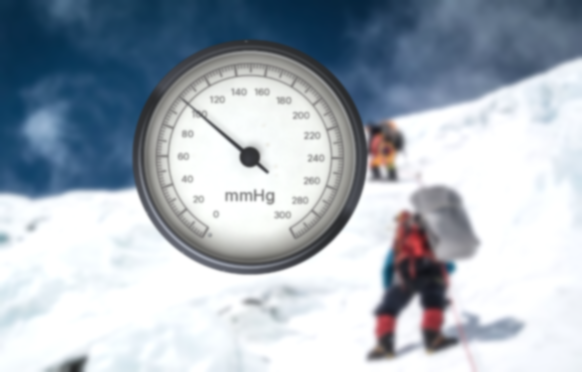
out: 100 mmHg
